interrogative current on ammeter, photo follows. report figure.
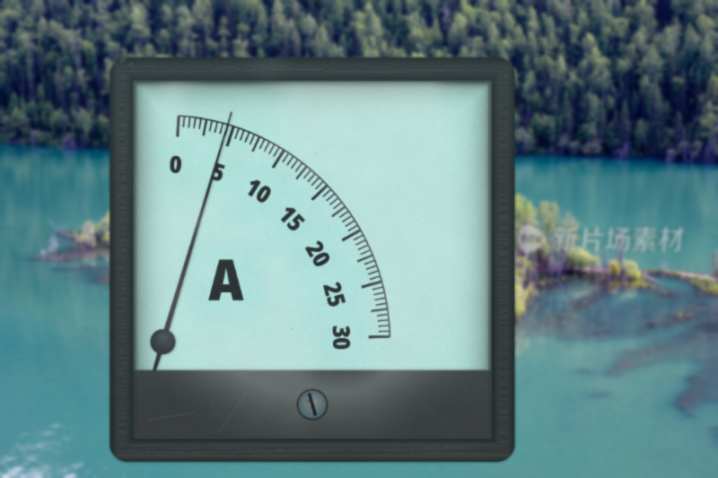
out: 4.5 A
